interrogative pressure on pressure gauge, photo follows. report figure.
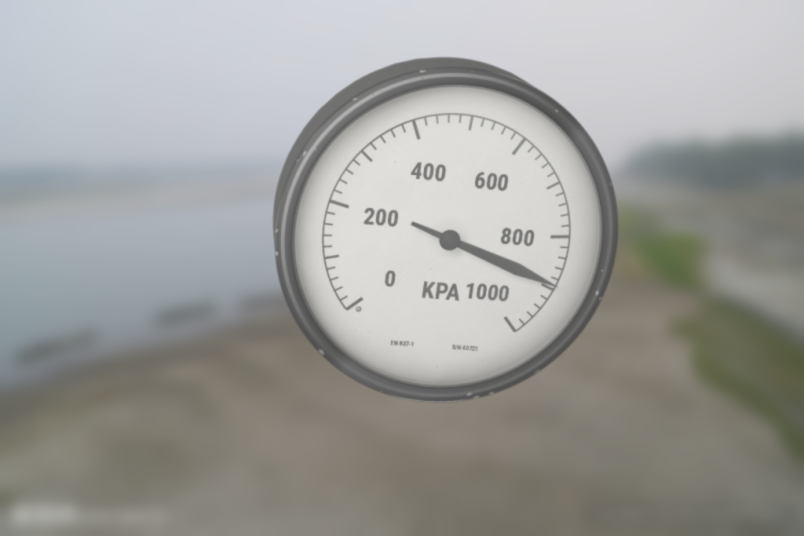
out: 890 kPa
